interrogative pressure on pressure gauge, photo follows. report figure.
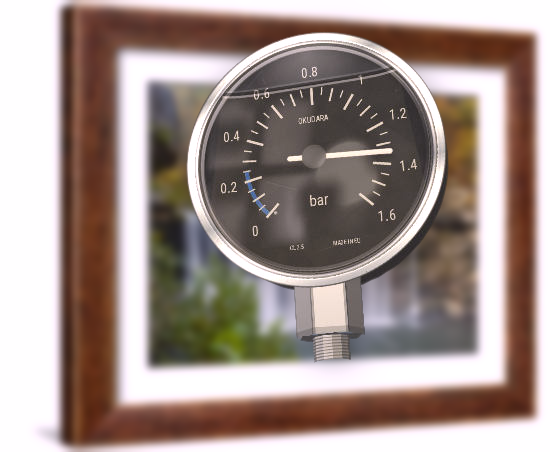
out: 1.35 bar
